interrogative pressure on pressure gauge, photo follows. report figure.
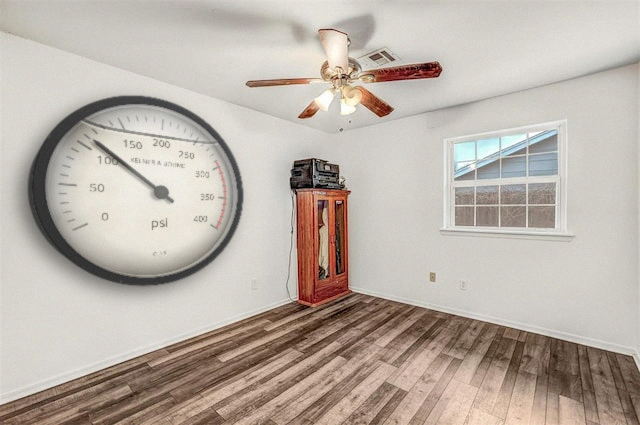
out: 110 psi
